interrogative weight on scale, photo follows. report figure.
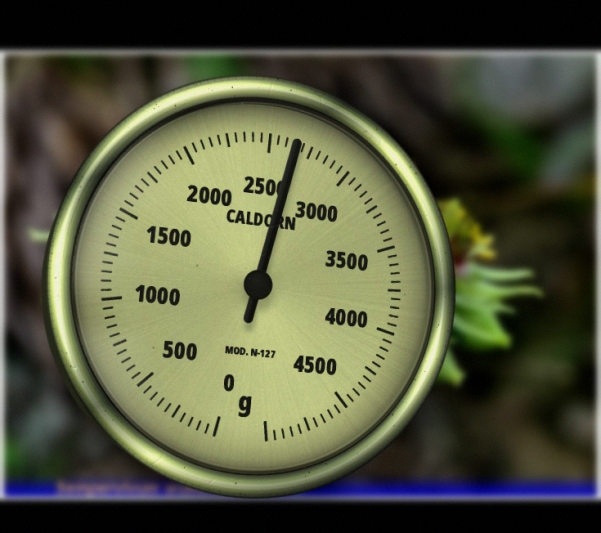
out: 2650 g
